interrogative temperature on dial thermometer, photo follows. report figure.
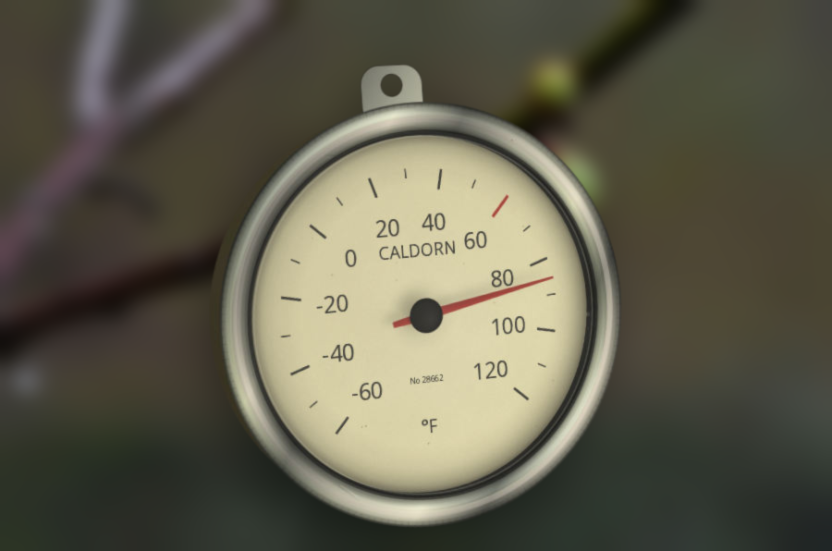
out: 85 °F
